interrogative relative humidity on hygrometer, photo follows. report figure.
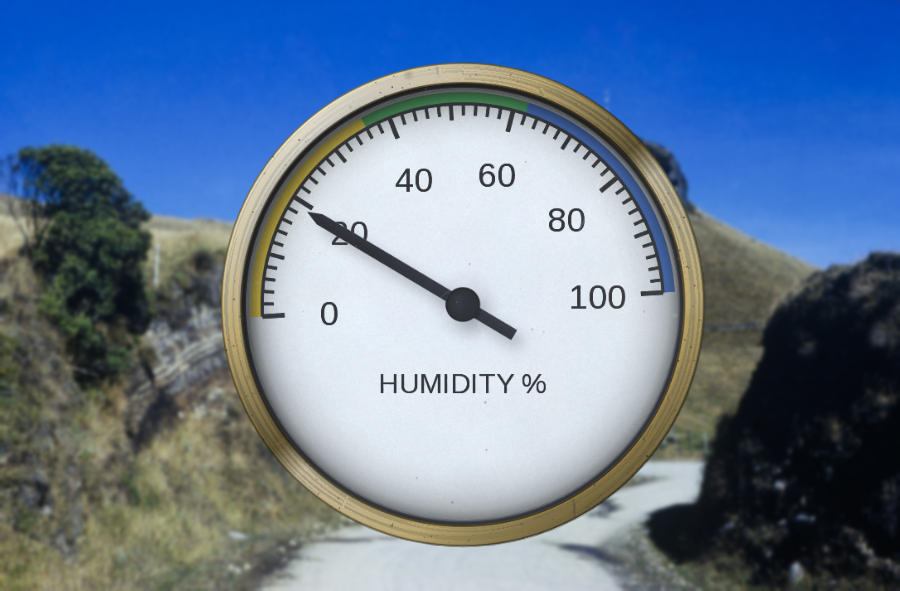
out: 19 %
